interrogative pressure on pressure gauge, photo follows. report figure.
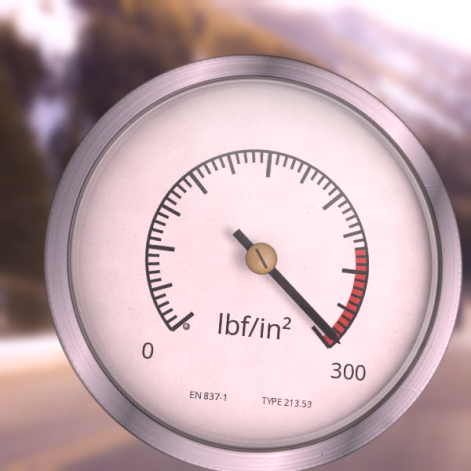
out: 295 psi
